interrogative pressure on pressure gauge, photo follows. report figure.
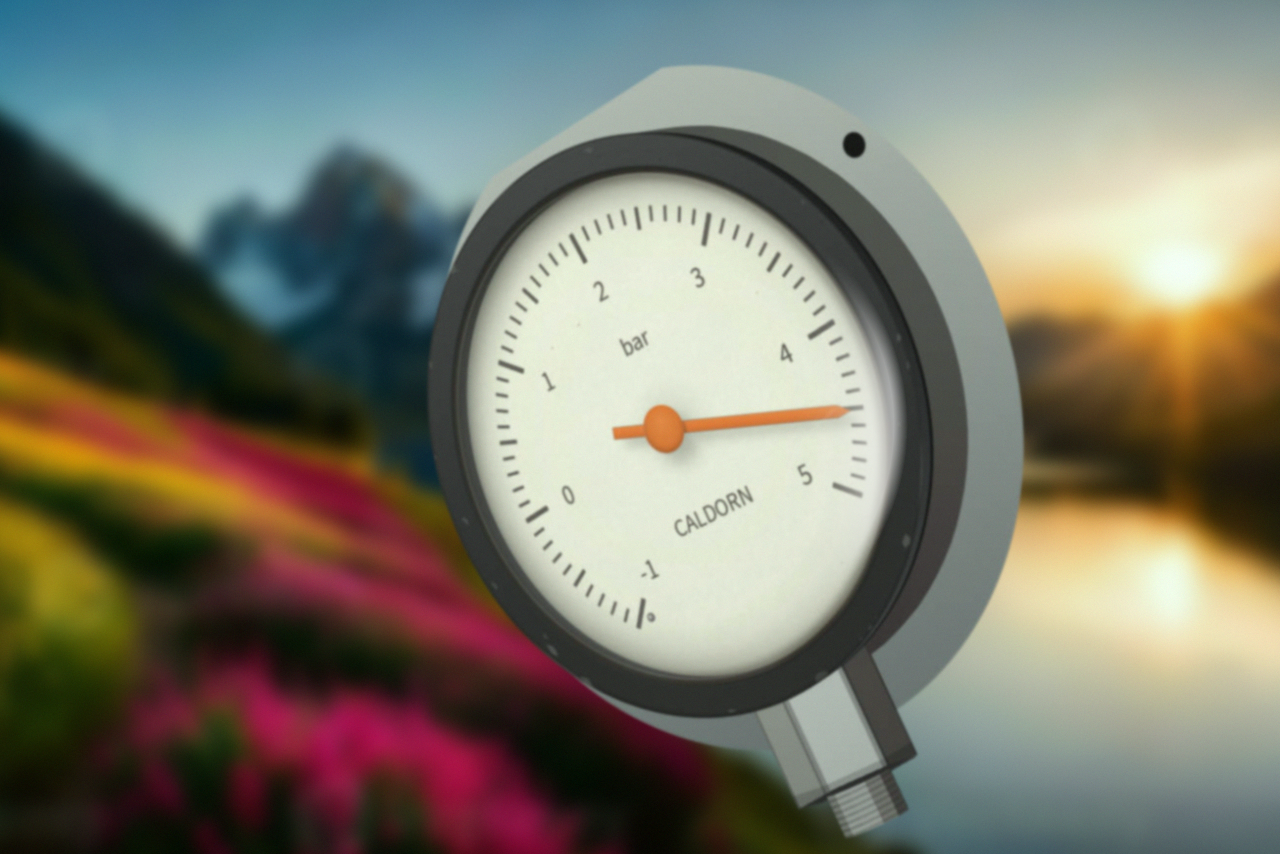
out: 4.5 bar
